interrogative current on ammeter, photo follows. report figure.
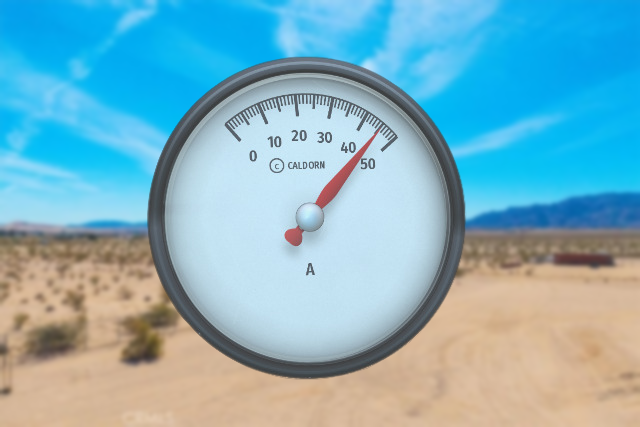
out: 45 A
